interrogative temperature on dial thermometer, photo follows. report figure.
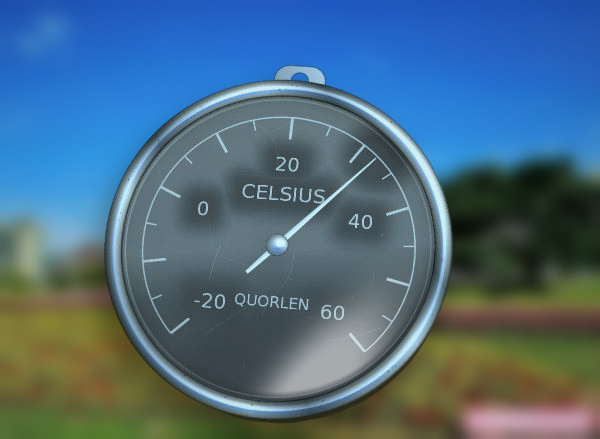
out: 32.5 °C
